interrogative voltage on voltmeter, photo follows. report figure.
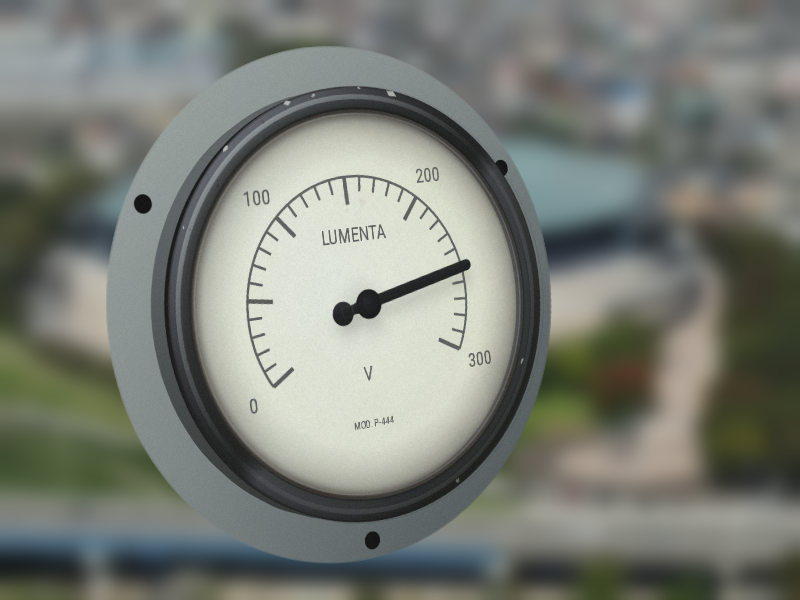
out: 250 V
